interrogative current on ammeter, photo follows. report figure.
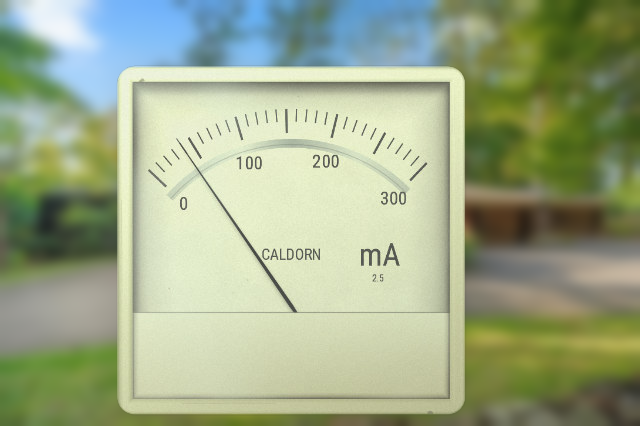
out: 40 mA
